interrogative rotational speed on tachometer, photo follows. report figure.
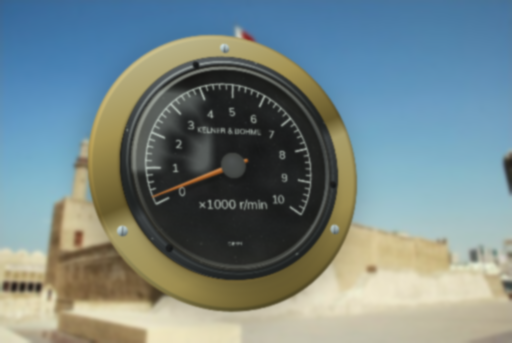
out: 200 rpm
